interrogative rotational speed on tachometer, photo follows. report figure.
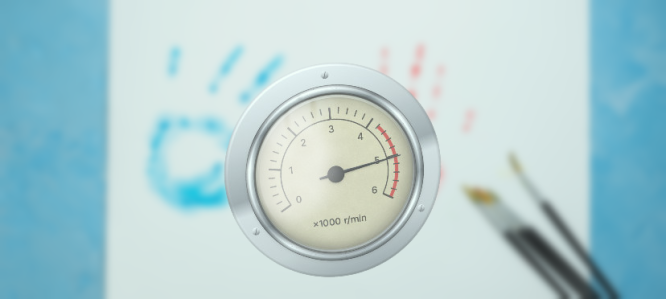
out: 5000 rpm
